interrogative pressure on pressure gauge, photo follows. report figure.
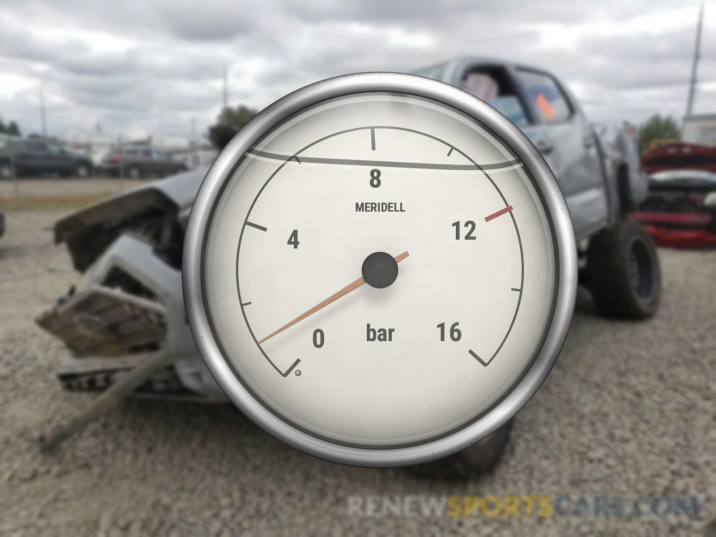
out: 1 bar
